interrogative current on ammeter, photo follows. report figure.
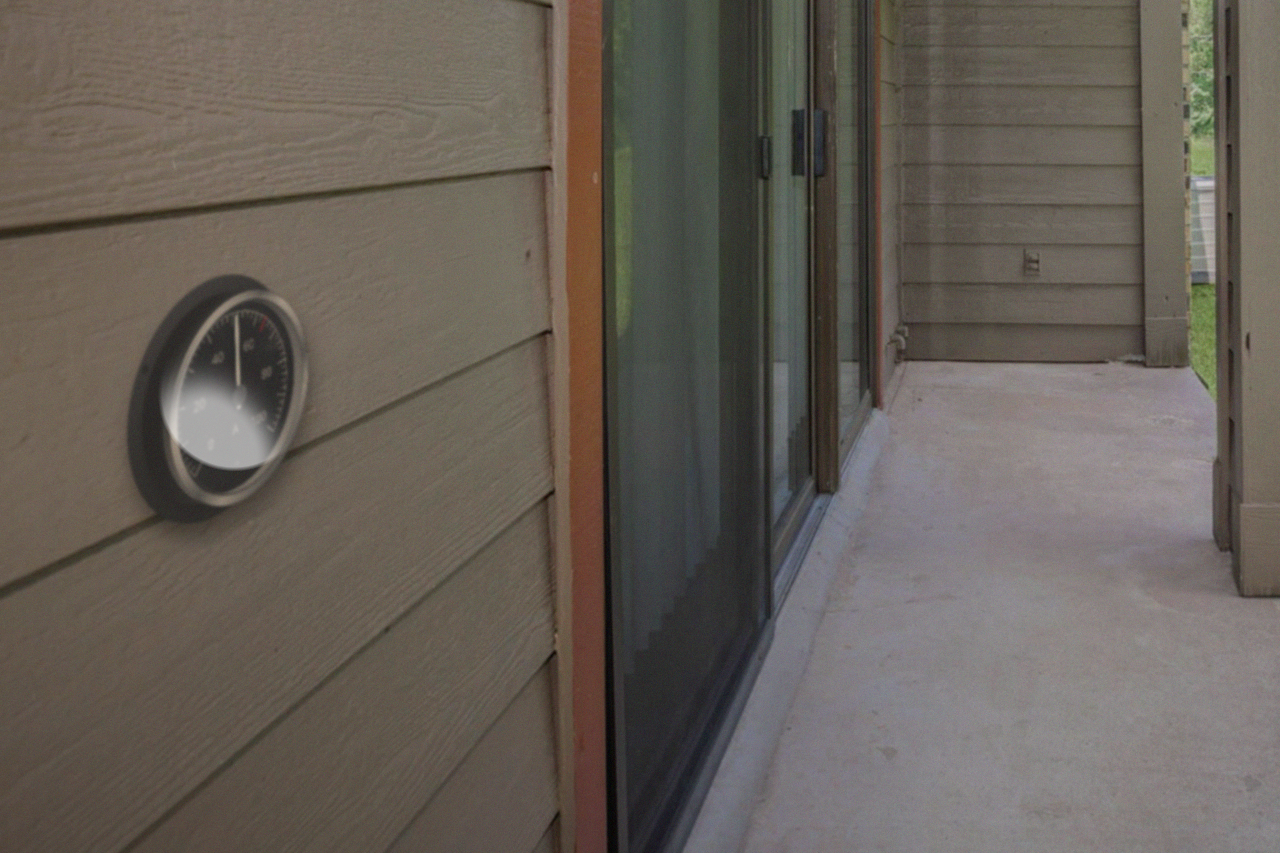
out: 50 A
